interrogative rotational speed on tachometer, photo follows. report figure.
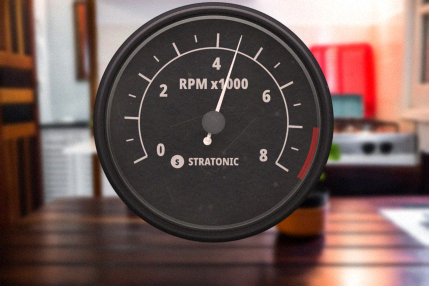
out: 4500 rpm
